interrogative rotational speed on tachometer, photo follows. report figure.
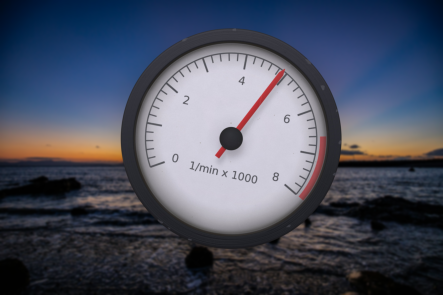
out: 4900 rpm
